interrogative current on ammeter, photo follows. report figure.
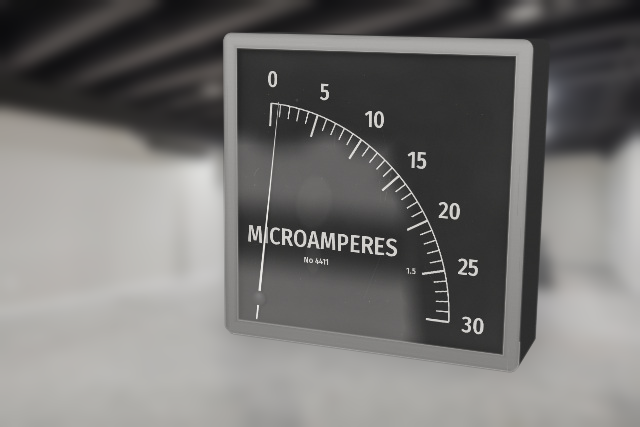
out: 1 µA
